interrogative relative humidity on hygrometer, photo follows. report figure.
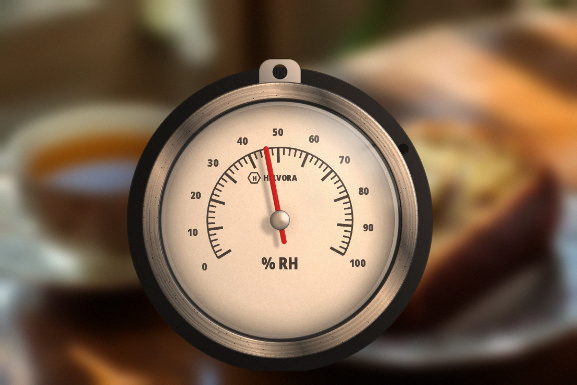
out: 46 %
